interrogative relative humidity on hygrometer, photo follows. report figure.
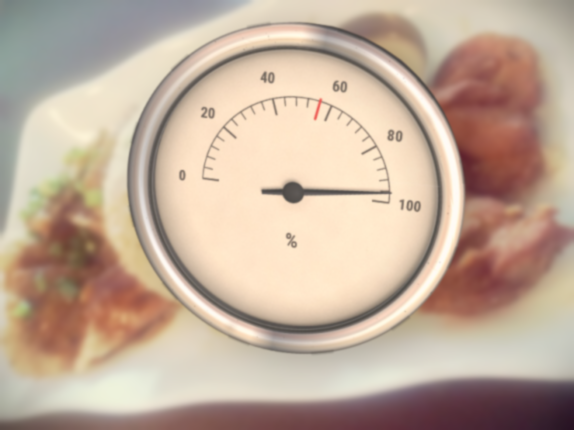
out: 96 %
